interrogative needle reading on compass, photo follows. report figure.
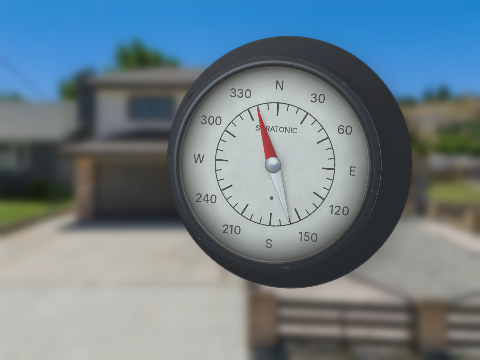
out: 340 °
